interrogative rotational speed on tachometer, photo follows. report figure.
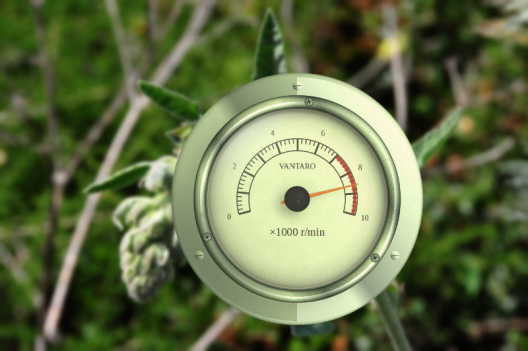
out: 8600 rpm
